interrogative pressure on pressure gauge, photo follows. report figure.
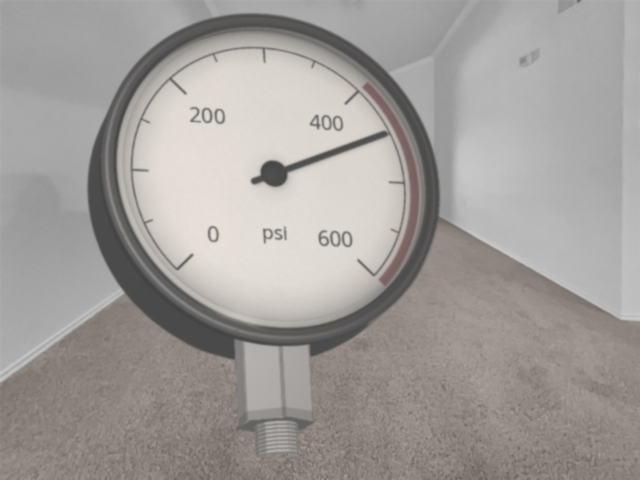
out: 450 psi
